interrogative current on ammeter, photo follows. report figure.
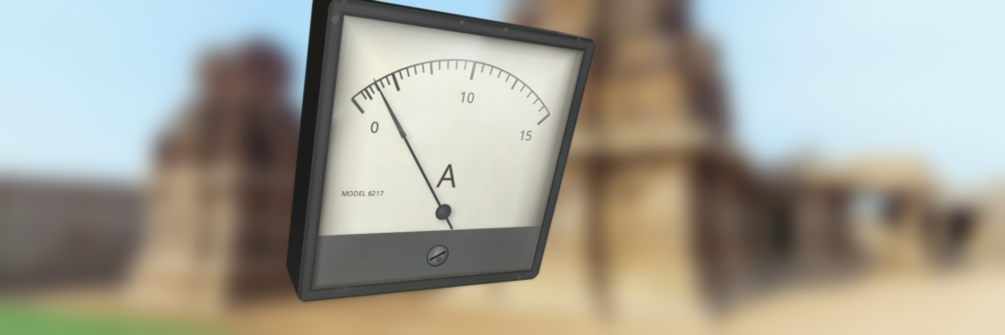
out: 3.5 A
